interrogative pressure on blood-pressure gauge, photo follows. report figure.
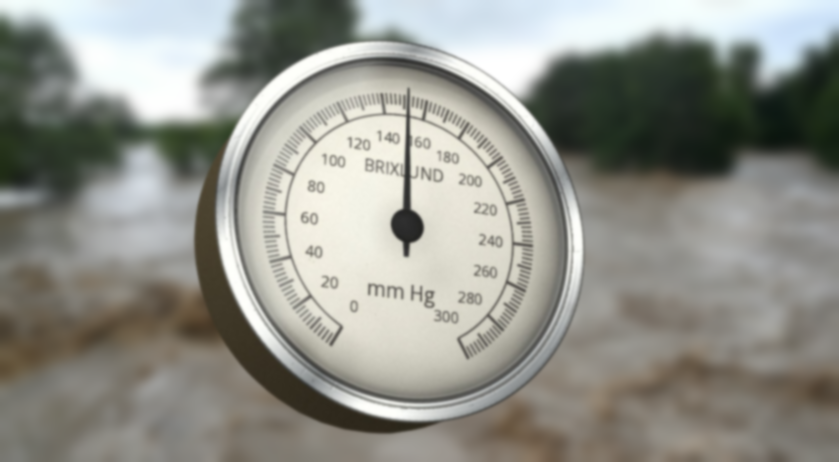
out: 150 mmHg
